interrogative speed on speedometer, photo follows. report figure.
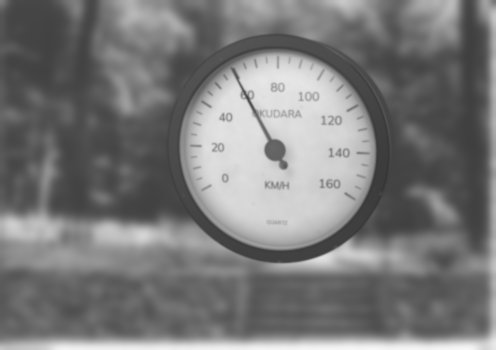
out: 60 km/h
